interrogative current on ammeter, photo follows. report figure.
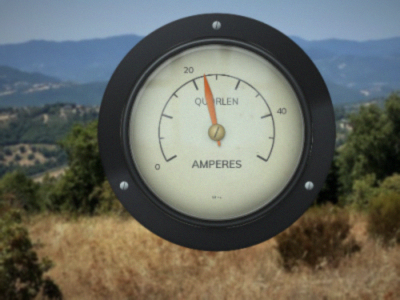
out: 22.5 A
